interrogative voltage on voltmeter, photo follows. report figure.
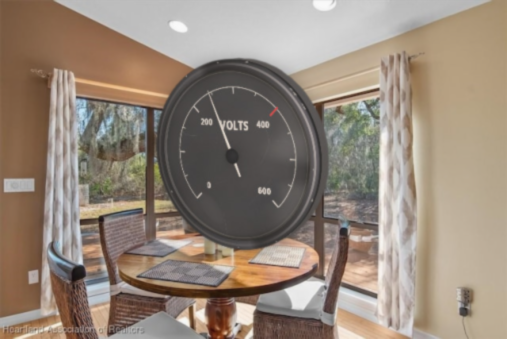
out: 250 V
